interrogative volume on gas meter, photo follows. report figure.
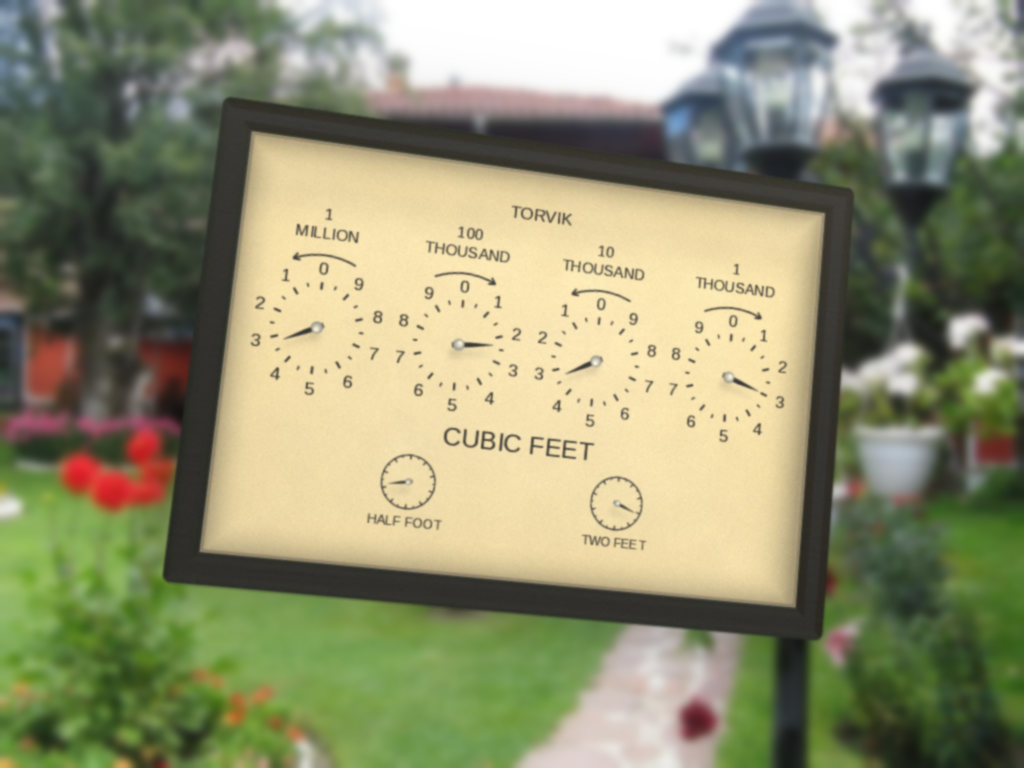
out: 323300 ft³
